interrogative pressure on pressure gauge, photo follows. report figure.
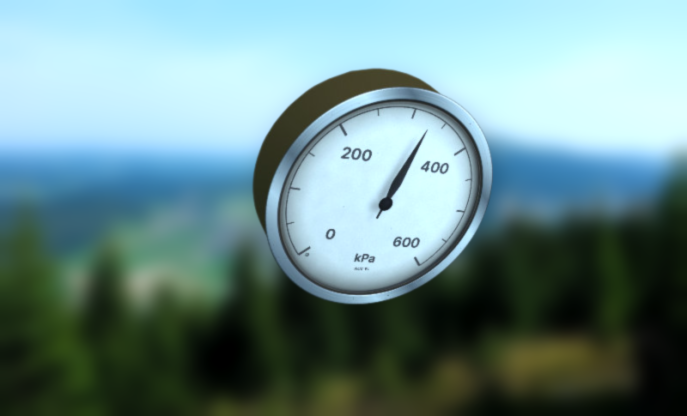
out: 325 kPa
